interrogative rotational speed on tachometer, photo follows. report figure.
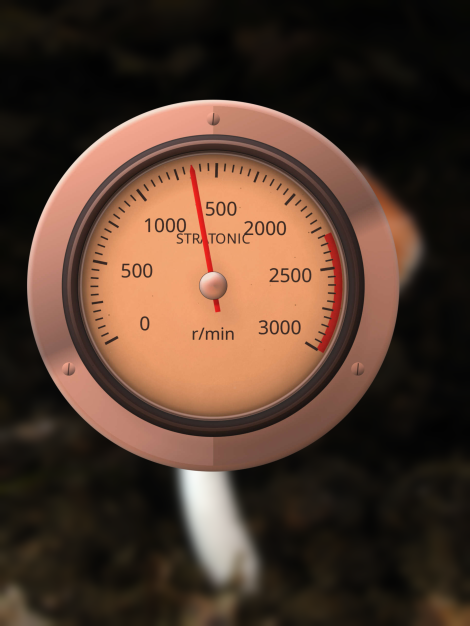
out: 1350 rpm
